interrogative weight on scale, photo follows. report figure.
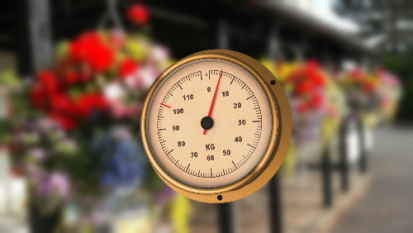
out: 5 kg
